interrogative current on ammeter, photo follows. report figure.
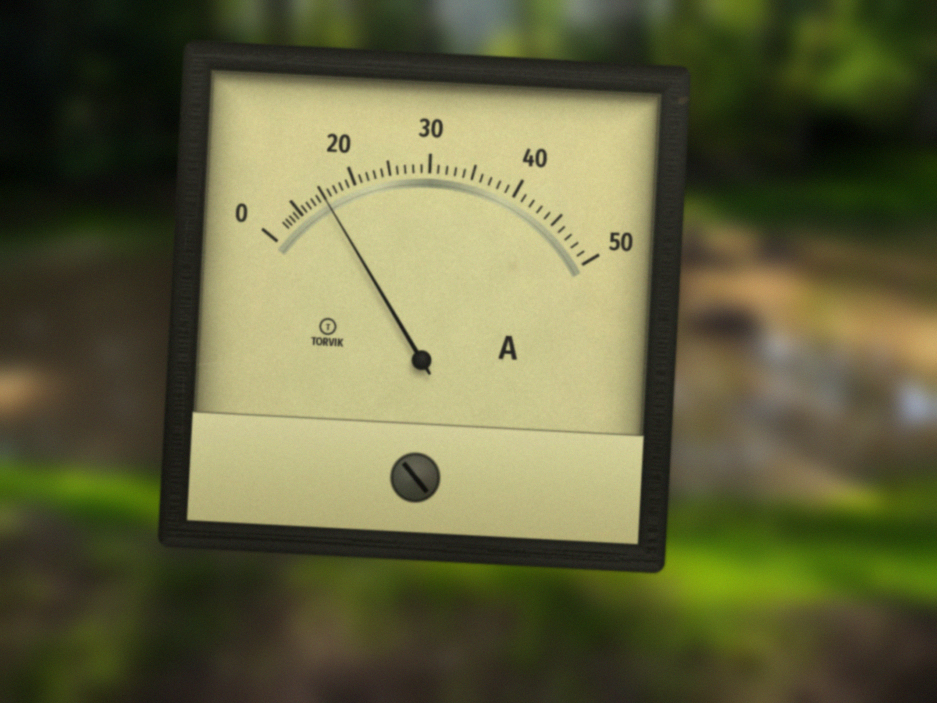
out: 15 A
